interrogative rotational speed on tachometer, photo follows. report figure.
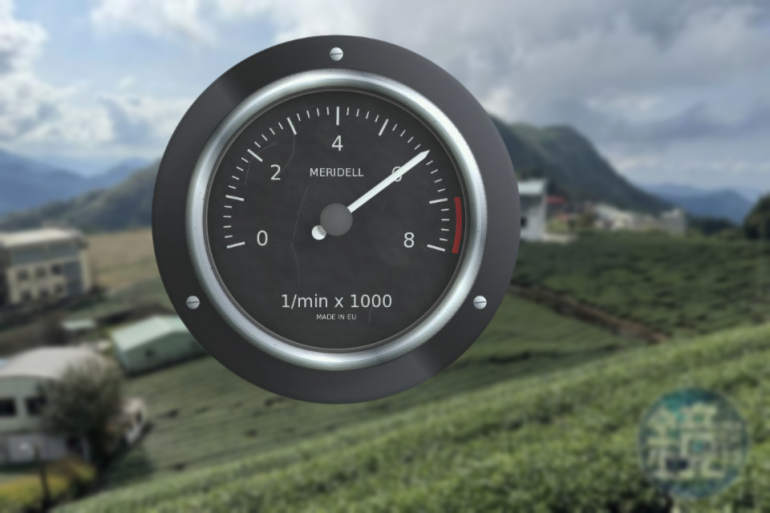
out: 6000 rpm
